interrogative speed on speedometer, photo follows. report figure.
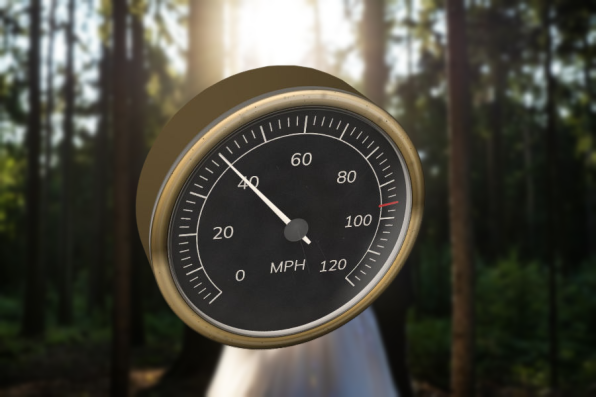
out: 40 mph
